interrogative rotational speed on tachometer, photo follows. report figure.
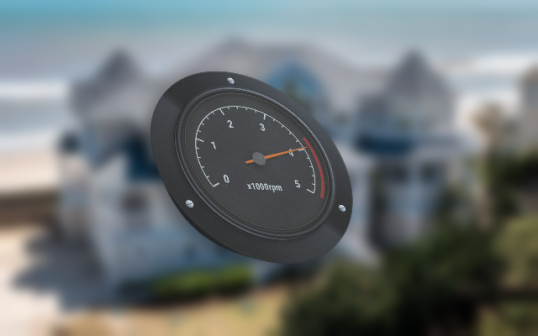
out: 4000 rpm
